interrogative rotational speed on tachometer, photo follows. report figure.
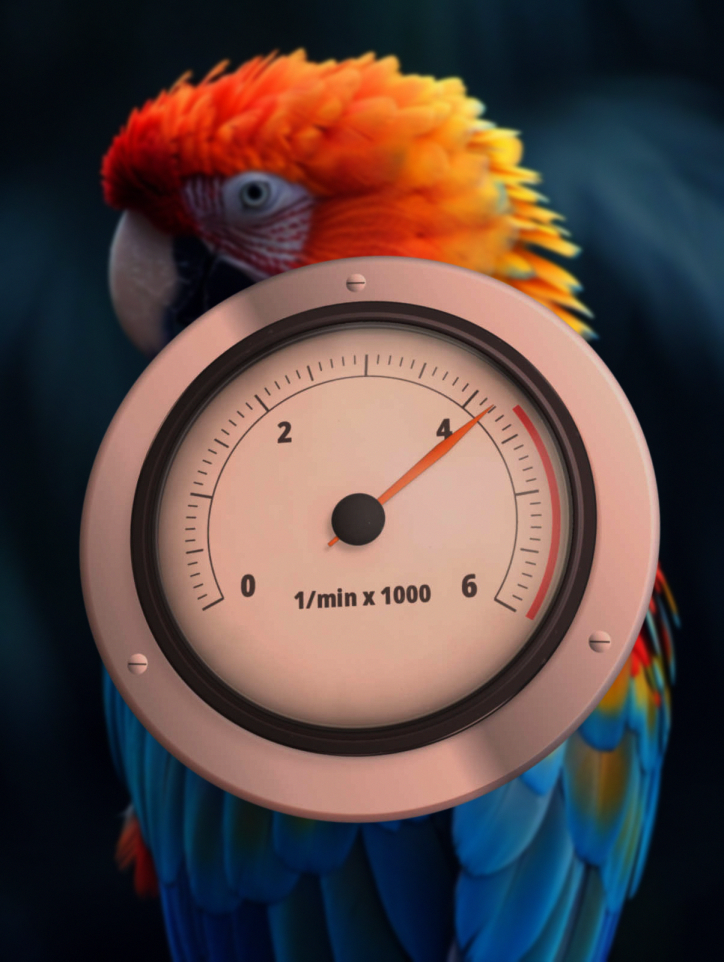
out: 4200 rpm
